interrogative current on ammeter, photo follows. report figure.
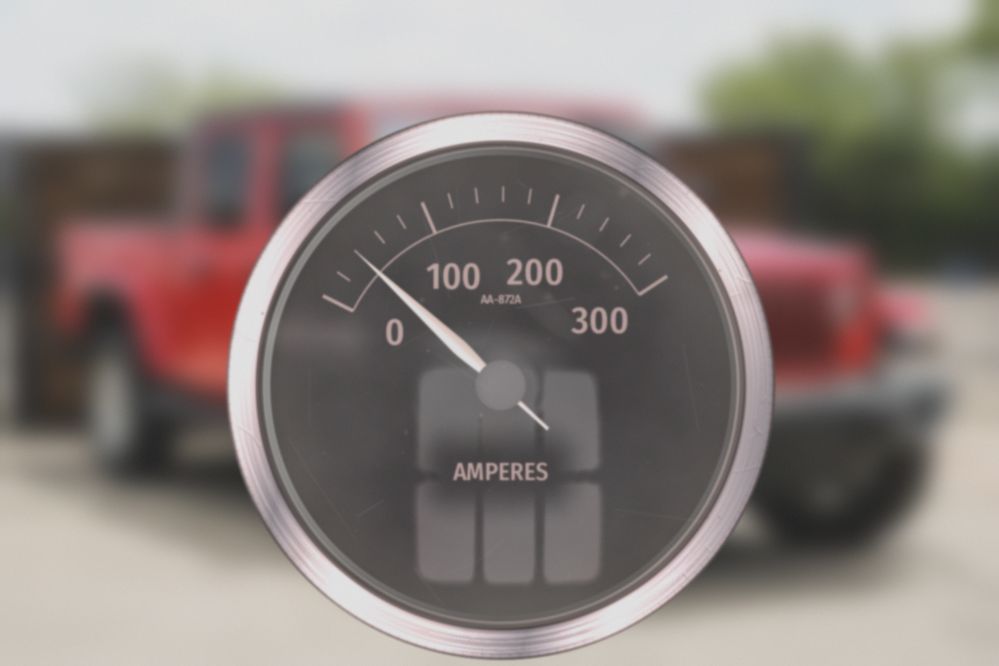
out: 40 A
